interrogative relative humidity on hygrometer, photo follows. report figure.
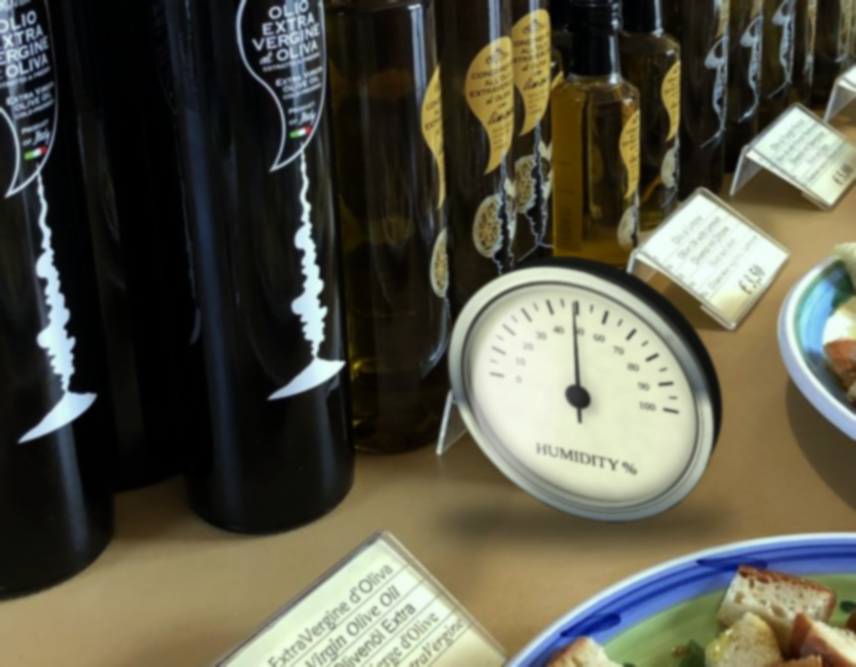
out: 50 %
